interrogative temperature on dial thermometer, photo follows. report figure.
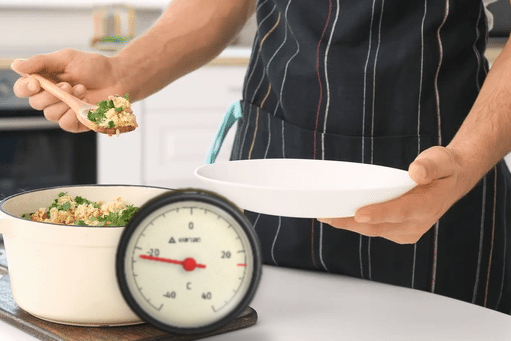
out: -22 °C
